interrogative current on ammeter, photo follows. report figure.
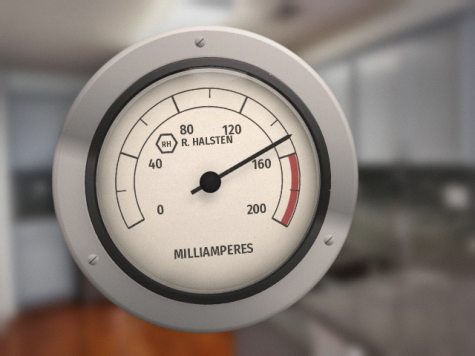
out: 150 mA
